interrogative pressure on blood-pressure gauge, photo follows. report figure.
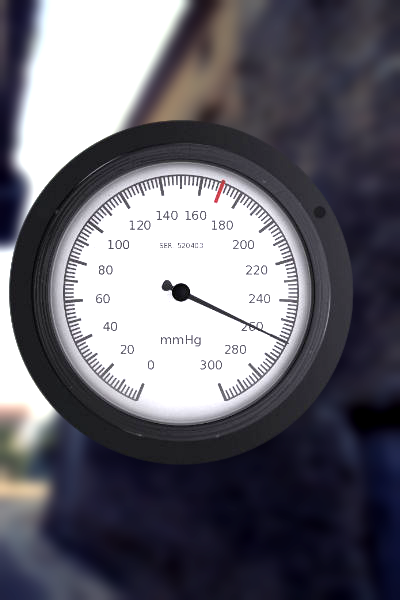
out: 260 mmHg
